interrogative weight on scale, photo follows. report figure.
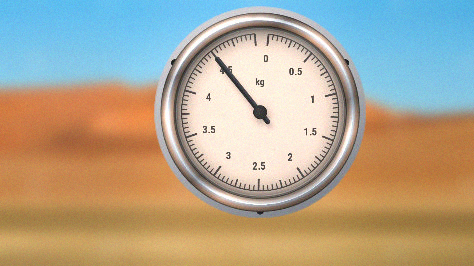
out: 4.5 kg
